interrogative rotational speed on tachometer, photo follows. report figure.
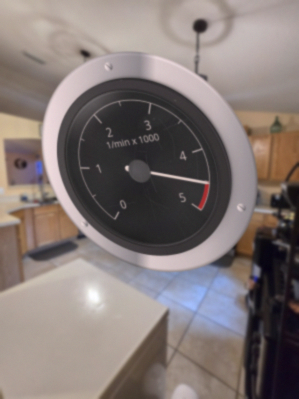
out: 4500 rpm
